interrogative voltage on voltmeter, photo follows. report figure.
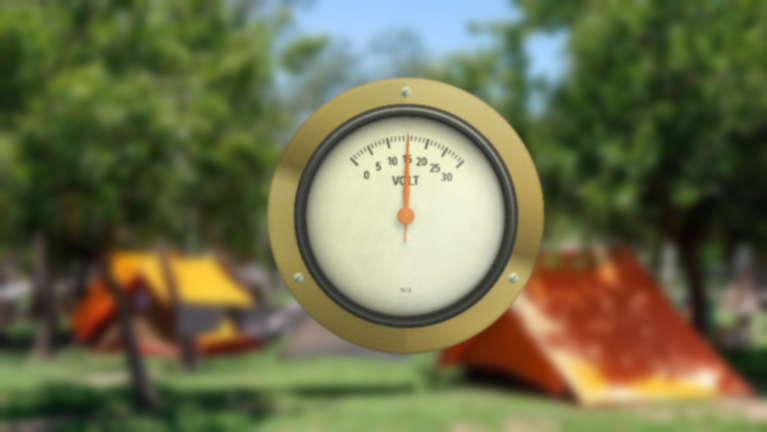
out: 15 V
